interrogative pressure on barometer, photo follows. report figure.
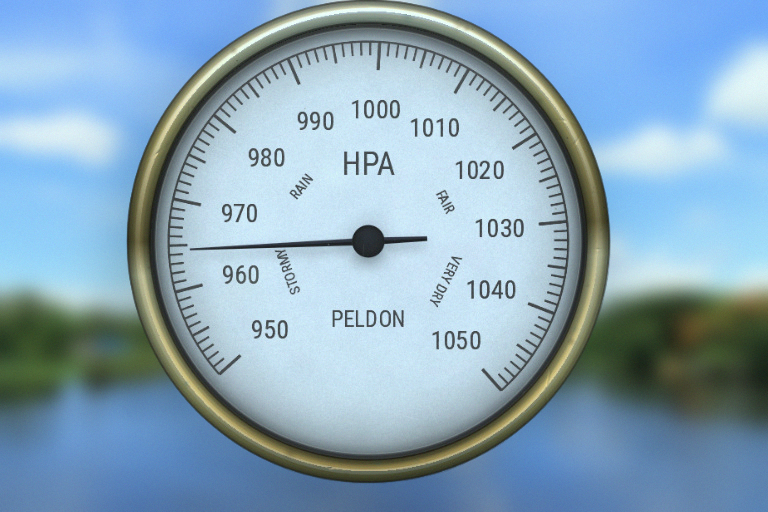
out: 964.5 hPa
